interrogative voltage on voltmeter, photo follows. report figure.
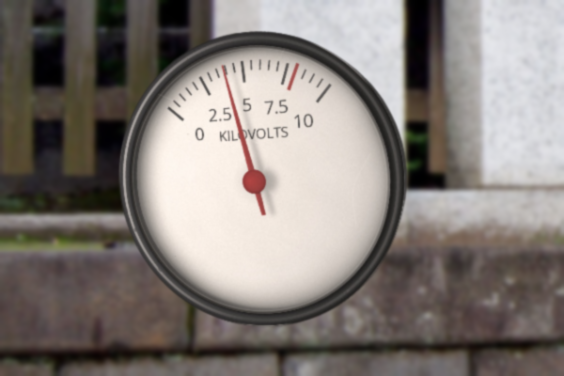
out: 4 kV
